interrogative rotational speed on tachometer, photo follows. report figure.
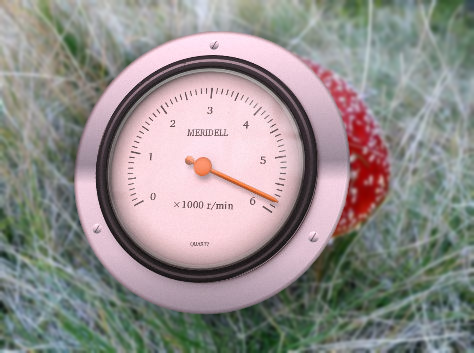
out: 5800 rpm
